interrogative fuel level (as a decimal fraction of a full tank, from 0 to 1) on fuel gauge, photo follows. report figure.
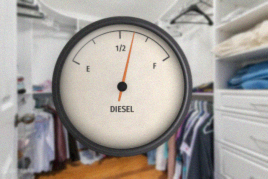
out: 0.625
